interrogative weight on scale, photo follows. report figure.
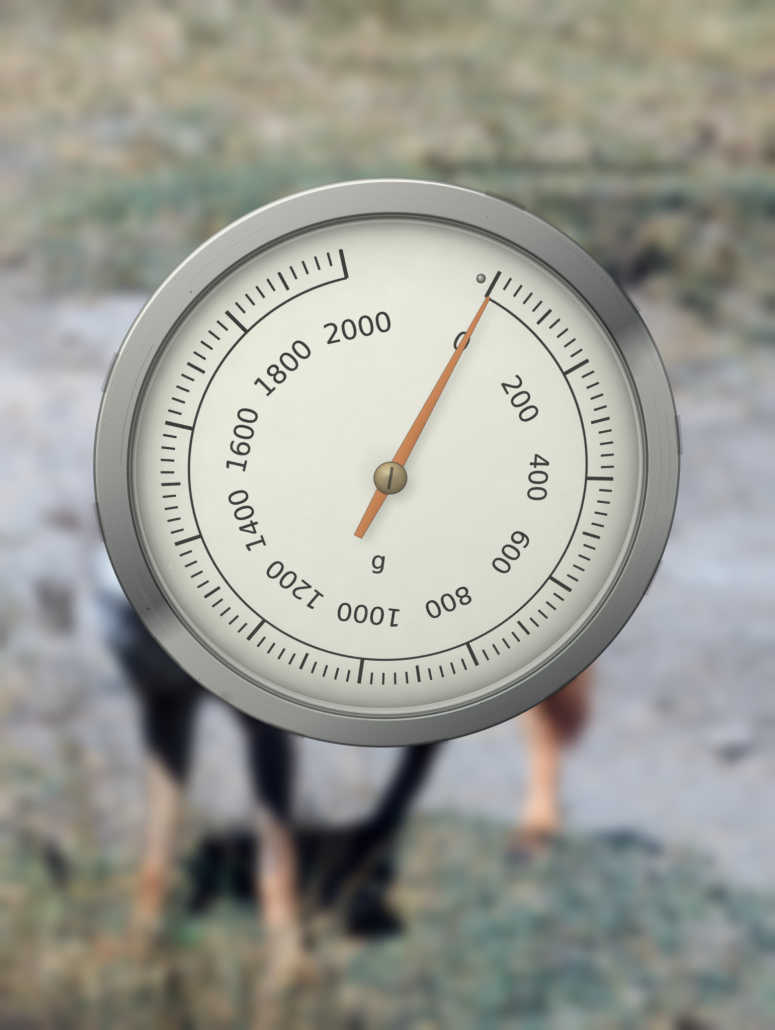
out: 0 g
